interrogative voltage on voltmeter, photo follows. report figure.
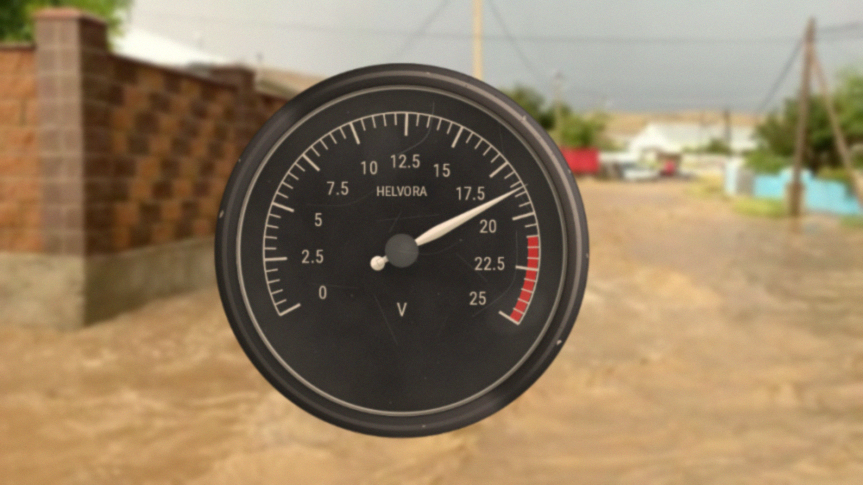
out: 18.75 V
